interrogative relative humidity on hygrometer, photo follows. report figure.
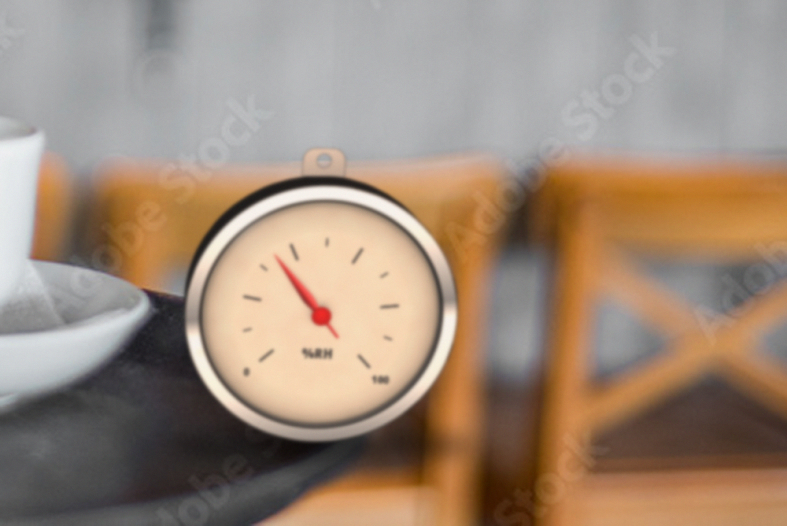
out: 35 %
